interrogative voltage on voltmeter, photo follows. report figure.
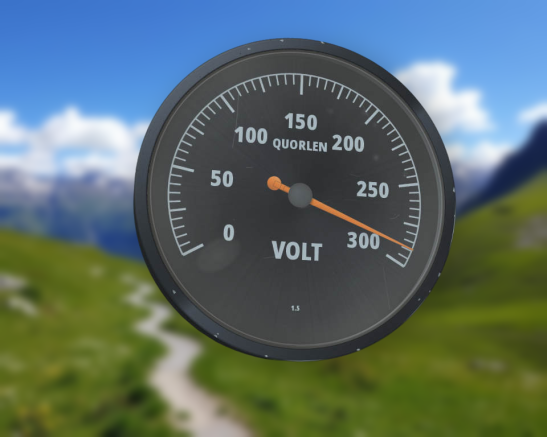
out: 290 V
